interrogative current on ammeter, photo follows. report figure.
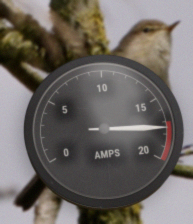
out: 17.5 A
